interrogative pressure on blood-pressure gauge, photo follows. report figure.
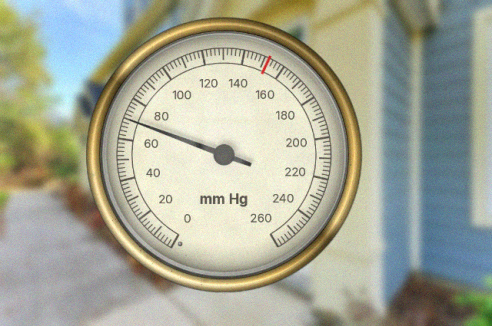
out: 70 mmHg
